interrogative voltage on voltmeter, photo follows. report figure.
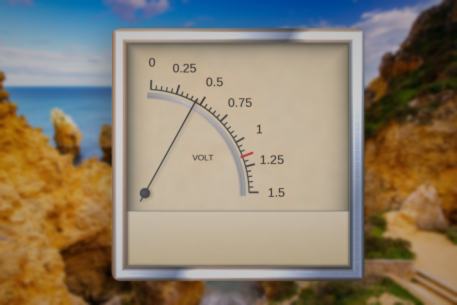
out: 0.45 V
